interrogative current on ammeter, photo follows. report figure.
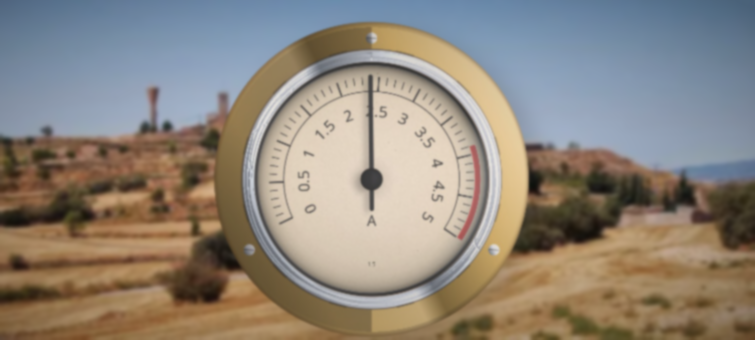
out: 2.4 A
